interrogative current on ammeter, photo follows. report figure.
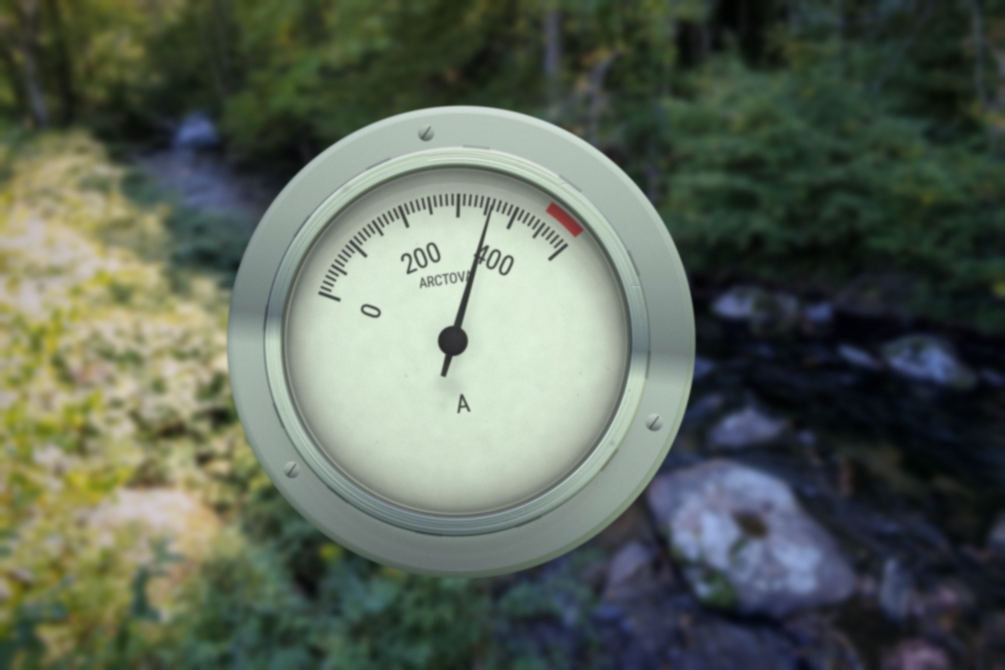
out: 360 A
